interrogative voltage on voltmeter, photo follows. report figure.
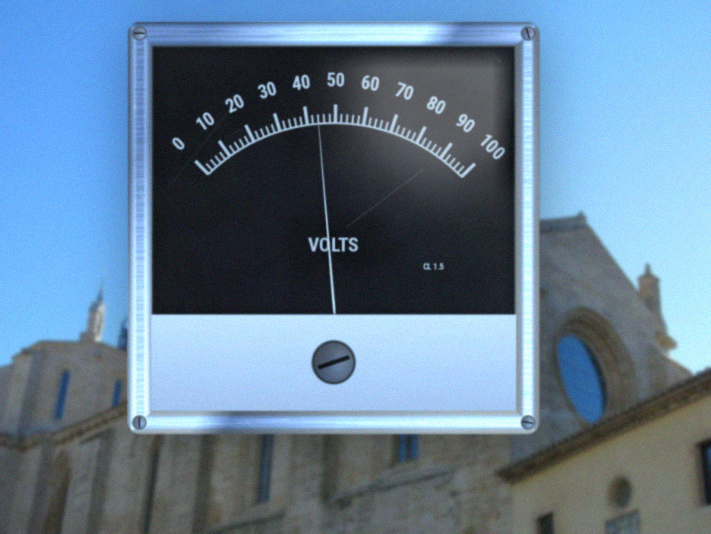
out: 44 V
